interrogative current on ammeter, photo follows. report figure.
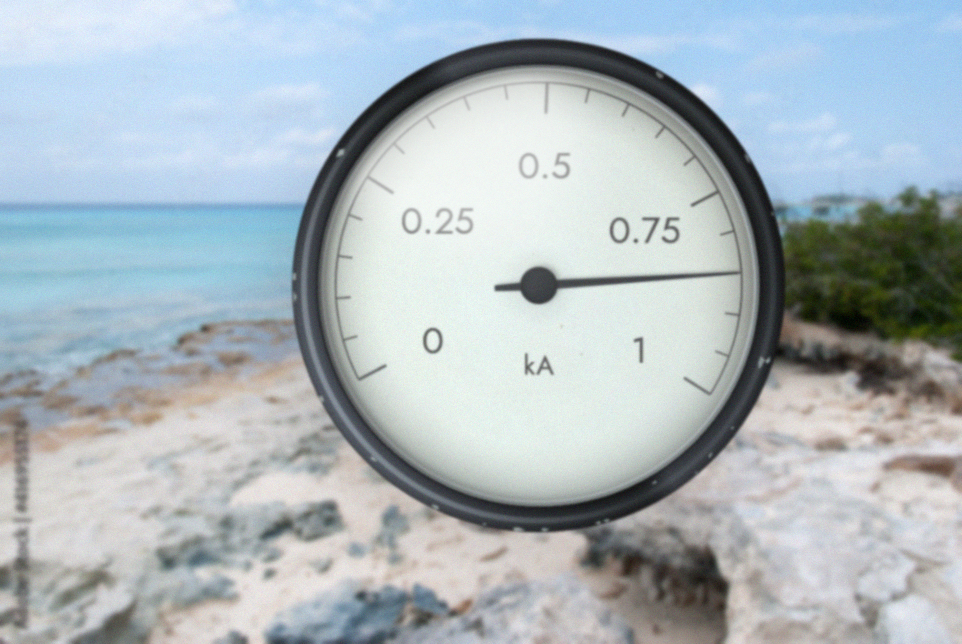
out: 0.85 kA
